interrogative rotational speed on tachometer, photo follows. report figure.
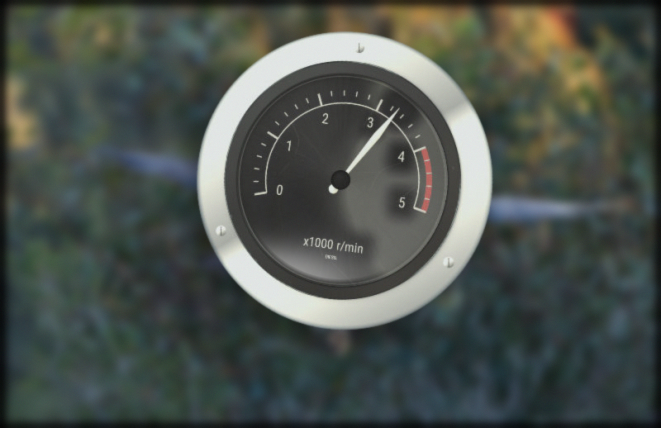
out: 3300 rpm
